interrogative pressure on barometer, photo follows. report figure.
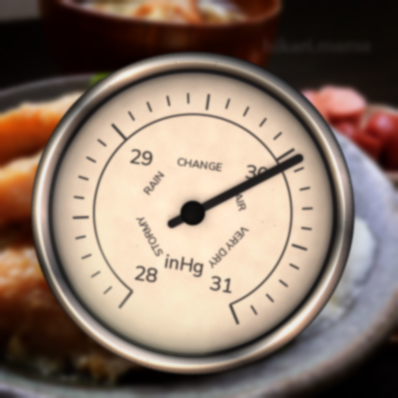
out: 30.05 inHg
